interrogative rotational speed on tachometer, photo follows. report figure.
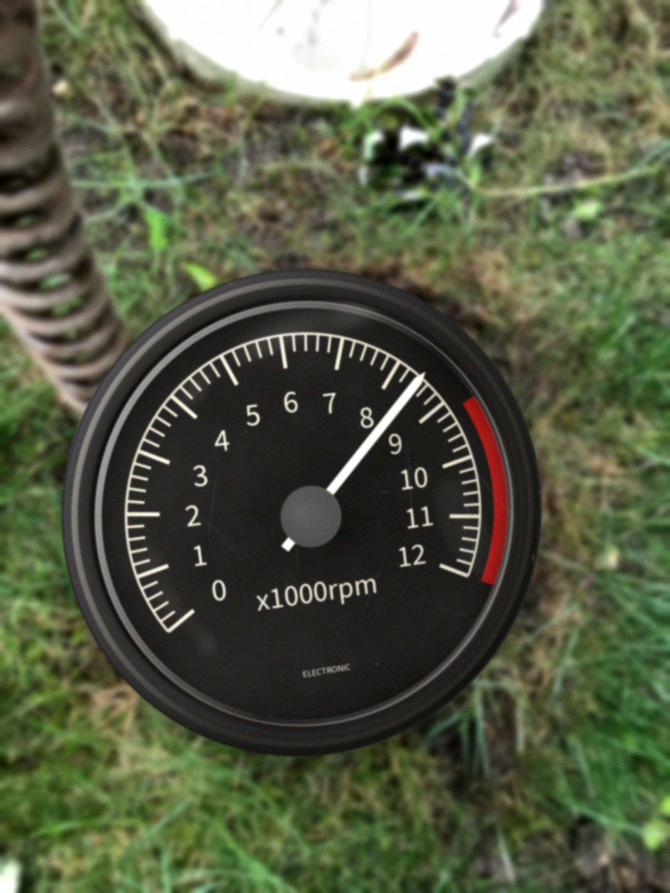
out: 8400 rpm
